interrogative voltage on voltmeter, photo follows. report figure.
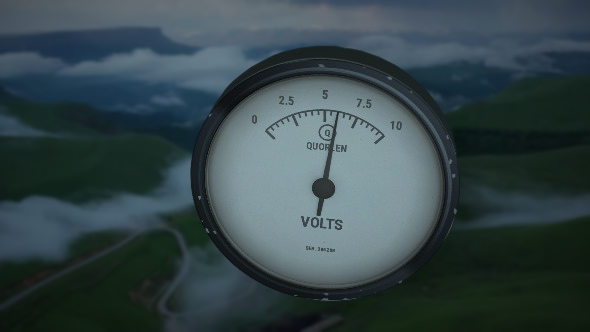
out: 6 V
